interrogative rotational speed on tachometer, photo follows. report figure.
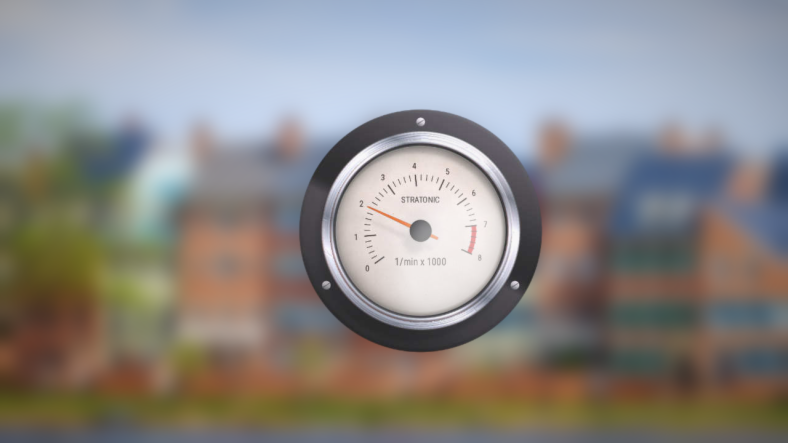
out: 2000 rpm
